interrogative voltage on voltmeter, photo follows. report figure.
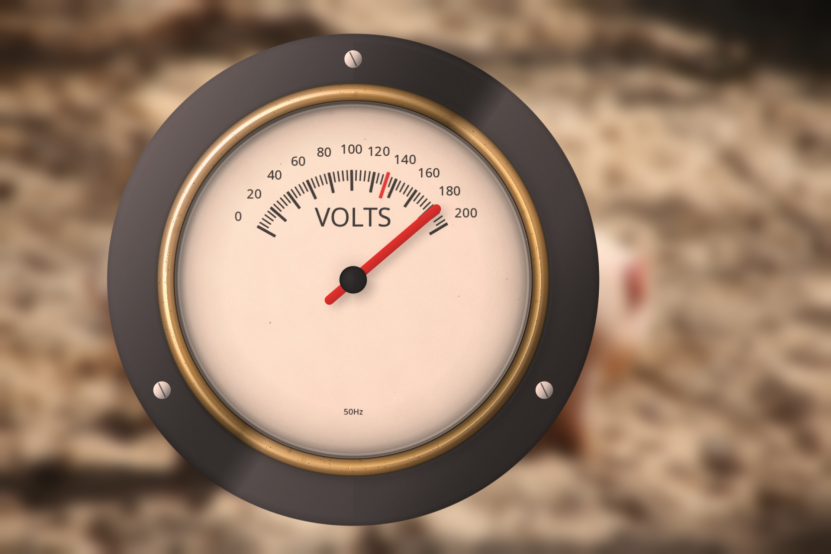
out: 184 V
